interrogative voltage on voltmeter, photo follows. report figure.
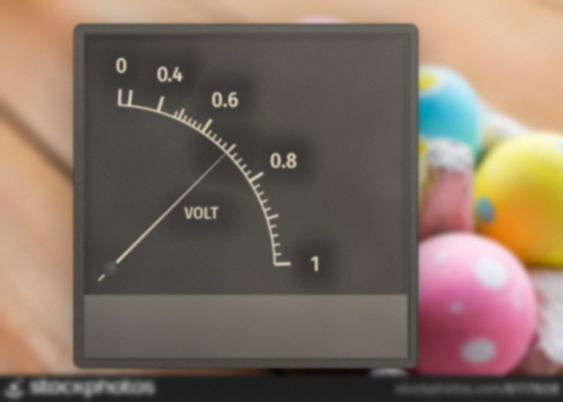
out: 0.7 V
